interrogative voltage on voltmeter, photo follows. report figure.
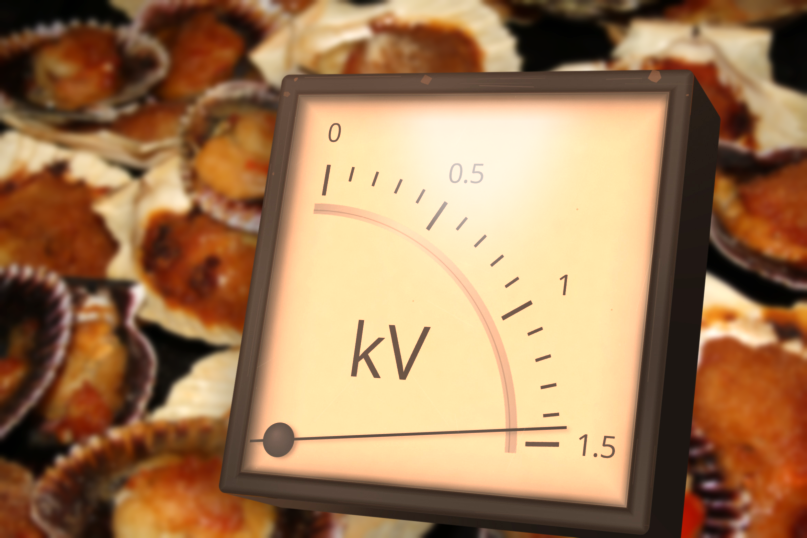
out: 1.45 kV
